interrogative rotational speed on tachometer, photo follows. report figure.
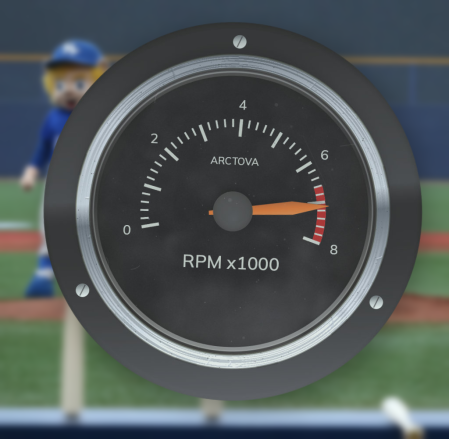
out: 7100 rpm
